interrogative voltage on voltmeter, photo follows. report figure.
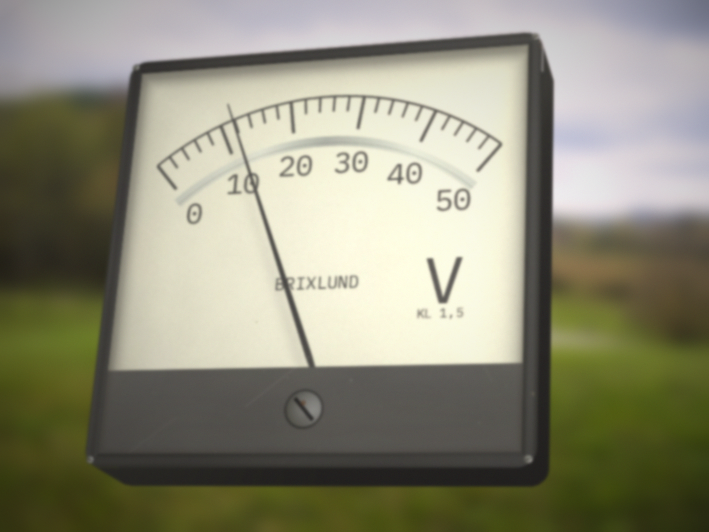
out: 12 V
